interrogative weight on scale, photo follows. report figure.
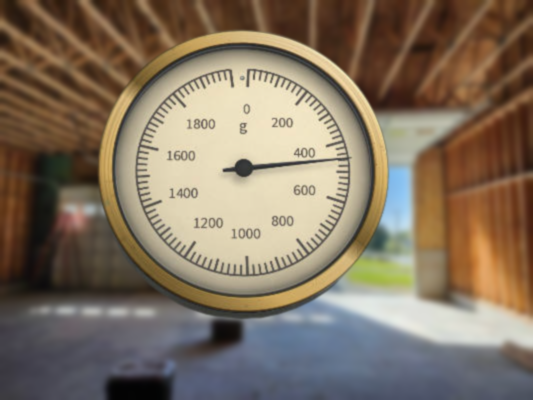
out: 460 g
